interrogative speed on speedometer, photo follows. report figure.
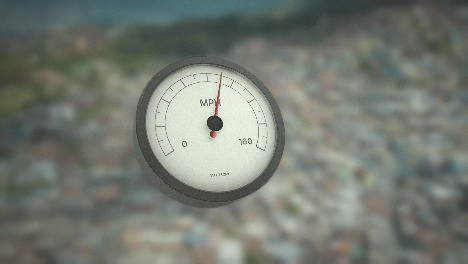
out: 90 mph
